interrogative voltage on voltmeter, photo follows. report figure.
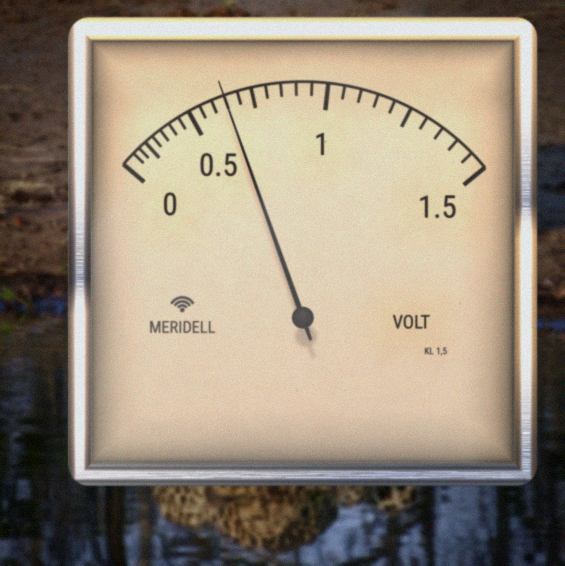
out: 0.65 V
